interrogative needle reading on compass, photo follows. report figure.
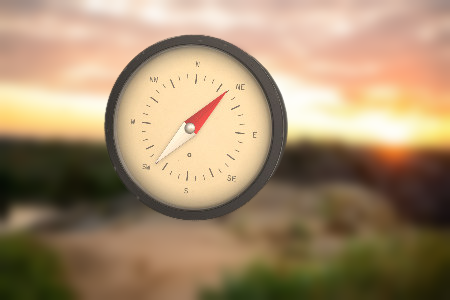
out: 40 °
